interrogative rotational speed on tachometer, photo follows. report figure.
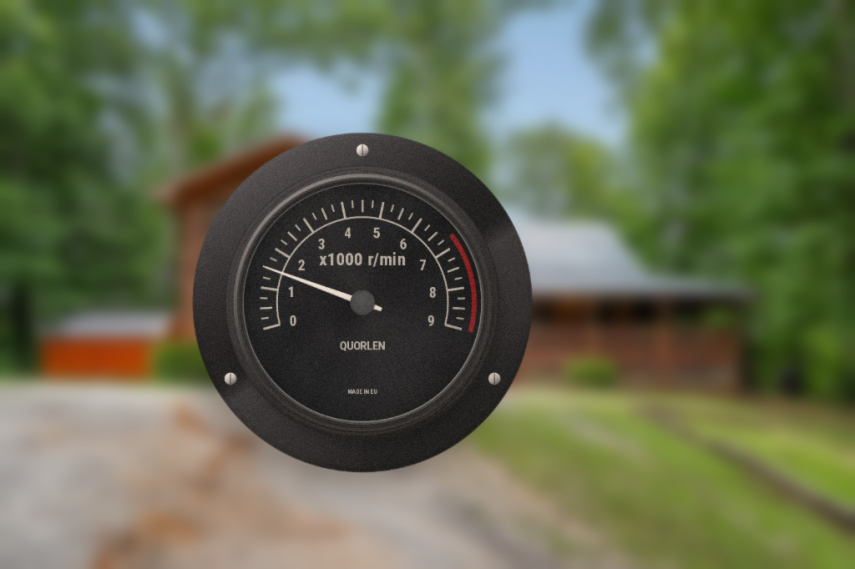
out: 1500 rpm
